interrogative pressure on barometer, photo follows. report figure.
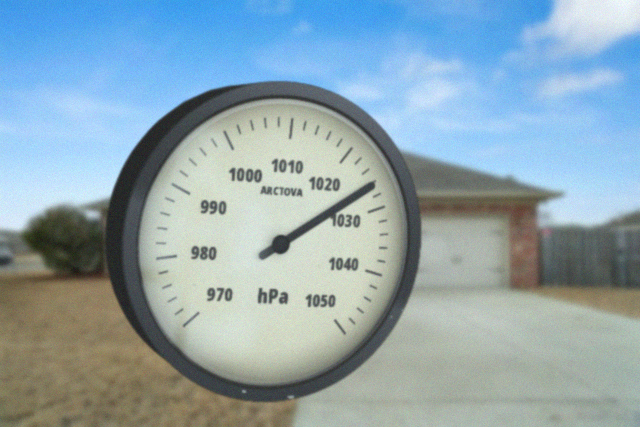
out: 1026 hPa
